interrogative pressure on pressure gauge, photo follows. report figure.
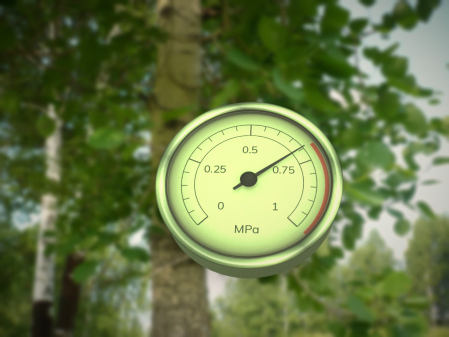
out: 0.7 MPa
